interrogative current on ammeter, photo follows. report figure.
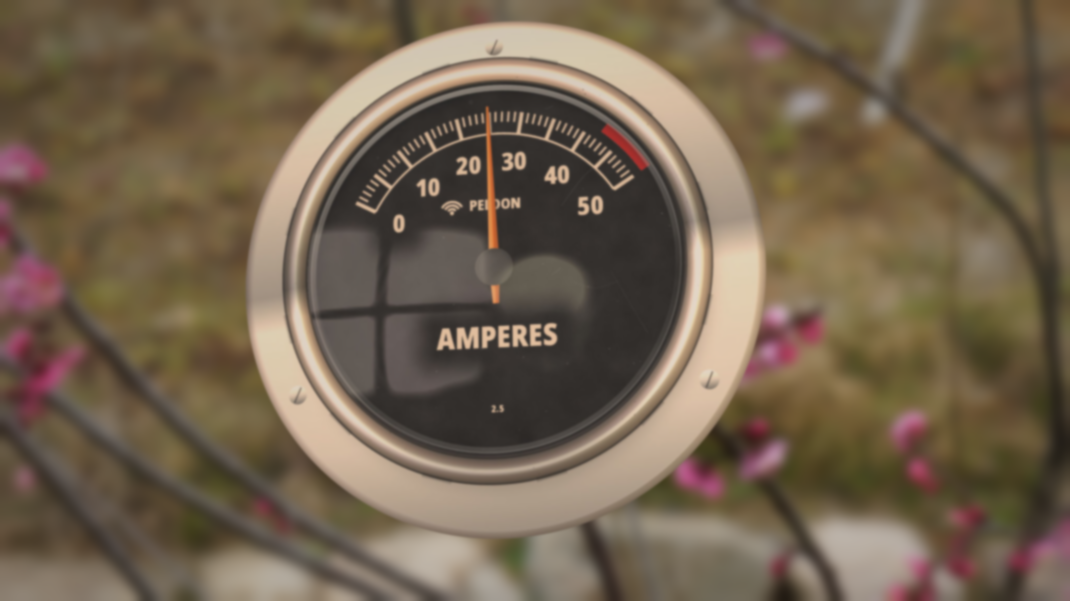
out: 25 A
